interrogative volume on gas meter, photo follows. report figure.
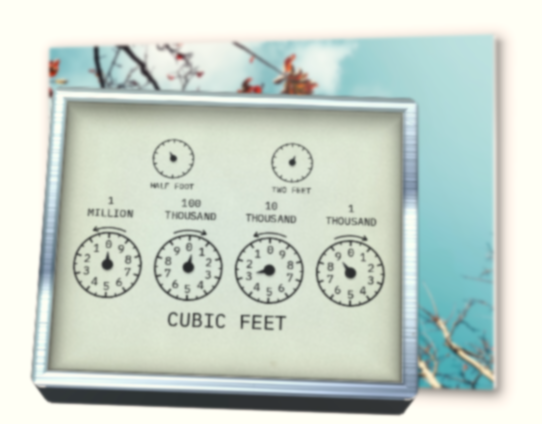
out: 2900 ft³
